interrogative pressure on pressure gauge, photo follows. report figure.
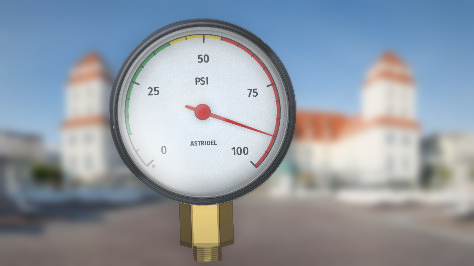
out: 90 psi
